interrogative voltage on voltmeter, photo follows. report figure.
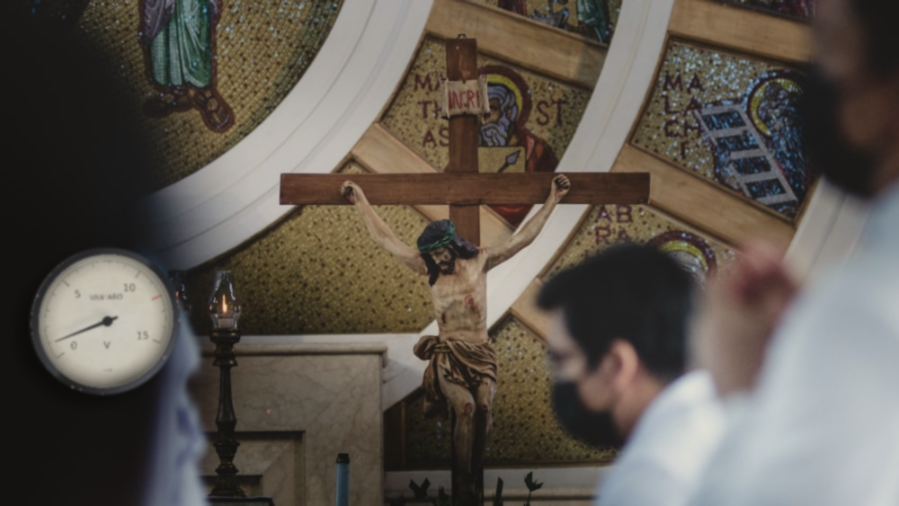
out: 1 V
